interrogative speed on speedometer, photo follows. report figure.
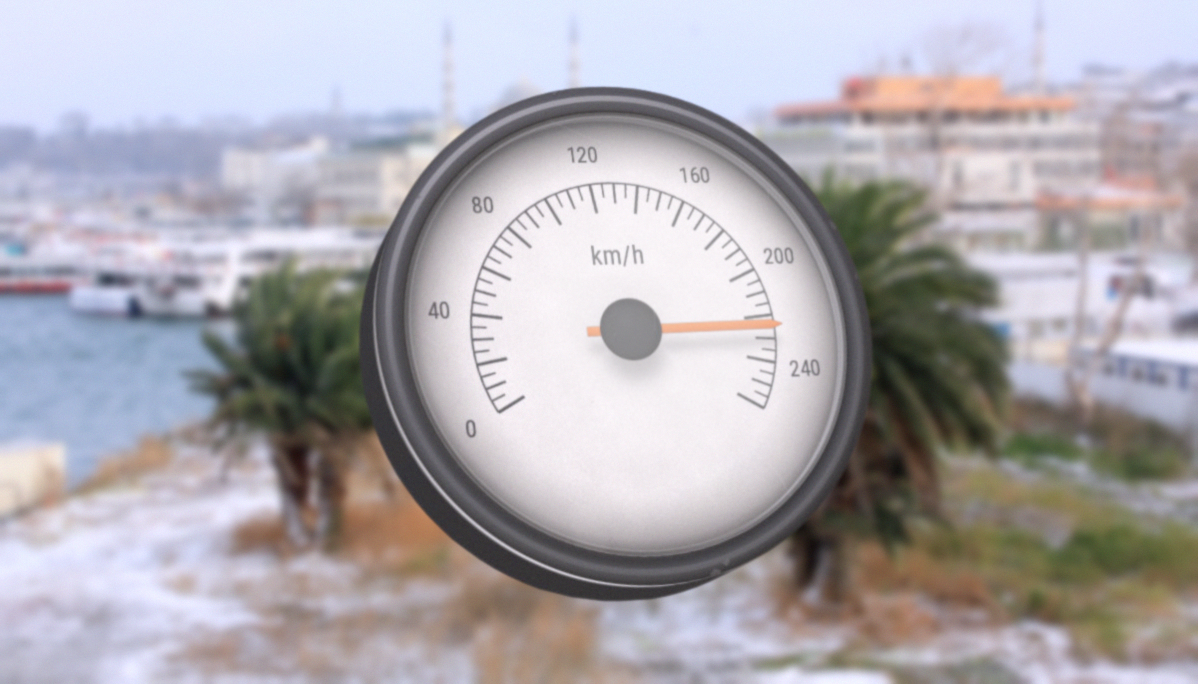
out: 225 km/h
